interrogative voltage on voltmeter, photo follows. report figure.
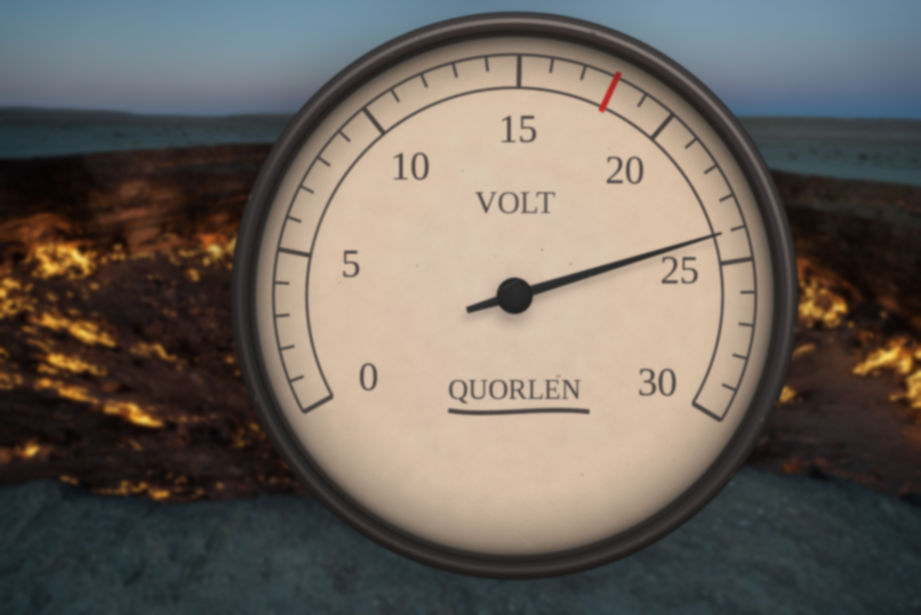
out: 24 V
